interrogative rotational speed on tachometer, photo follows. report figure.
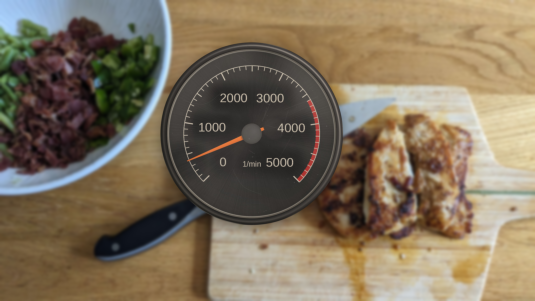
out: 400 rpm
